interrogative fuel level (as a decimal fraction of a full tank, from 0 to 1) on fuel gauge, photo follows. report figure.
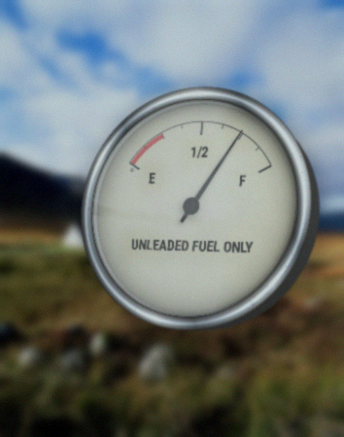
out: 0.75
